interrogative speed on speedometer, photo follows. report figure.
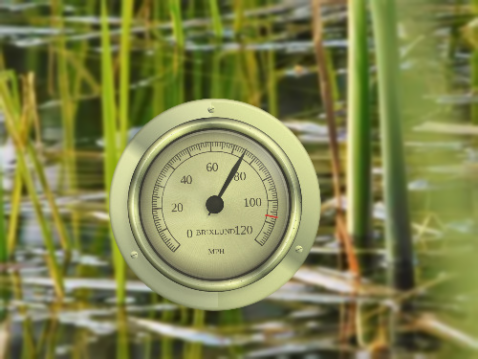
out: 75 mph
